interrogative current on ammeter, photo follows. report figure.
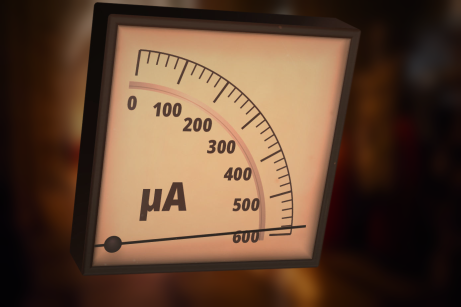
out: 580 µA
